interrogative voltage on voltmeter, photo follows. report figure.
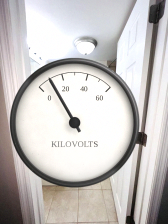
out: 10 kV
